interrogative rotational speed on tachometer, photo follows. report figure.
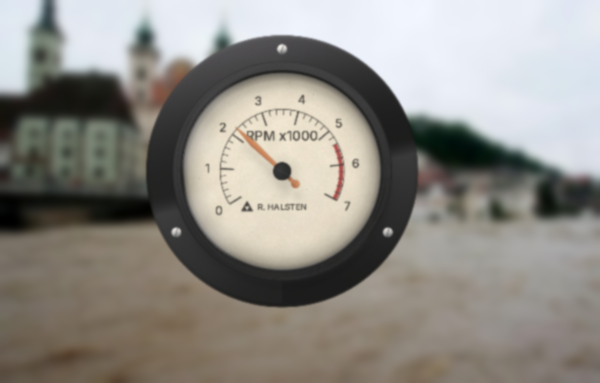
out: 2200 rpm
